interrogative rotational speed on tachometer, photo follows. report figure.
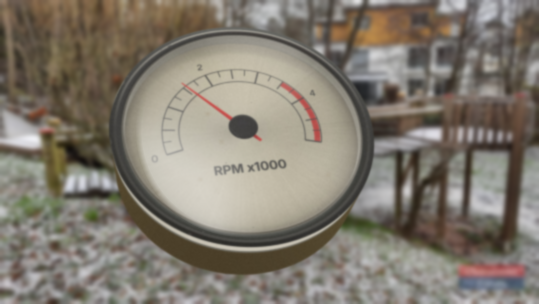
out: 1500 rpm
